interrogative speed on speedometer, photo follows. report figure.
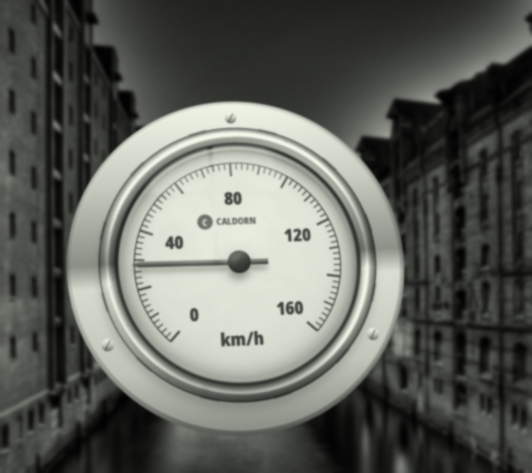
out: 28 km/h
